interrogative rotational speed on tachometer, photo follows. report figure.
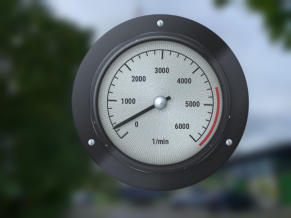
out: 300 rpm
